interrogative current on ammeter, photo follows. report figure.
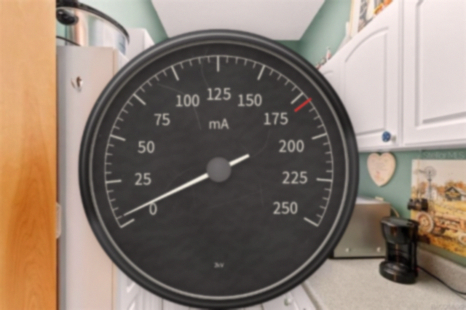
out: 5 mA
